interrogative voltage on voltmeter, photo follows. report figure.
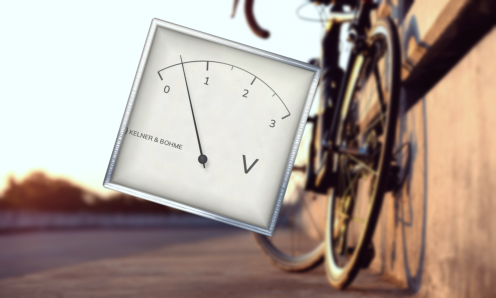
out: 0.5 V
